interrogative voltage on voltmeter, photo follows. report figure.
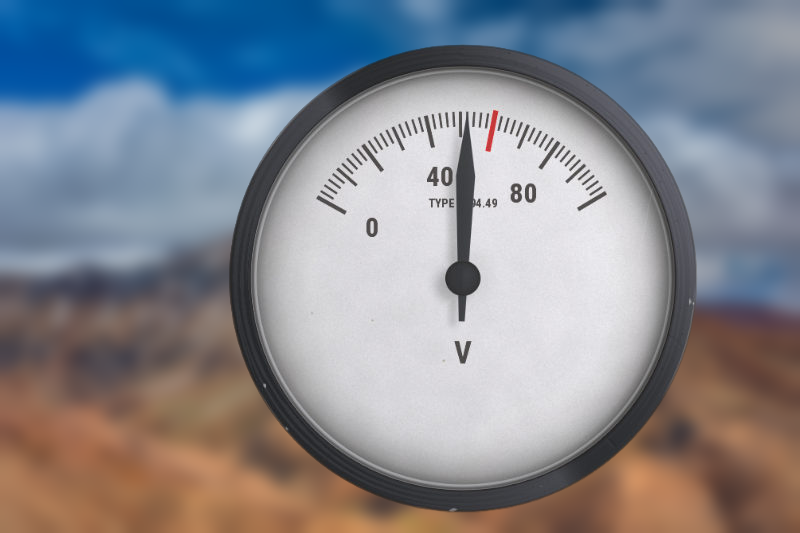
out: 52 V
